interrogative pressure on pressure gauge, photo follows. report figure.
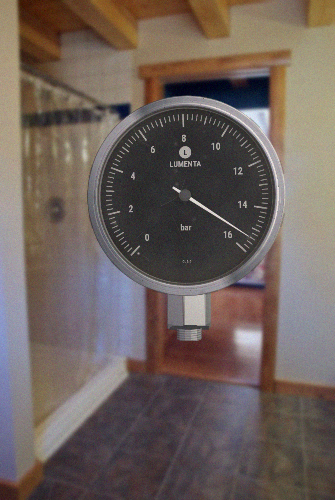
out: 15.4 bar
